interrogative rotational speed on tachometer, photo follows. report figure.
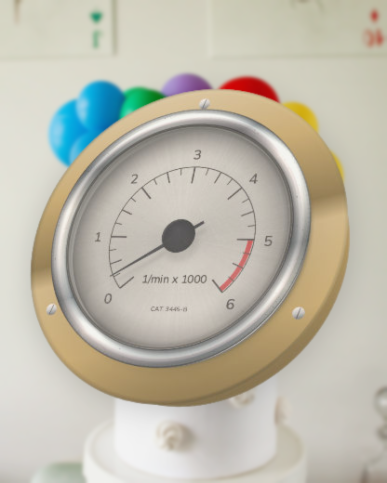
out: 250 rpm
